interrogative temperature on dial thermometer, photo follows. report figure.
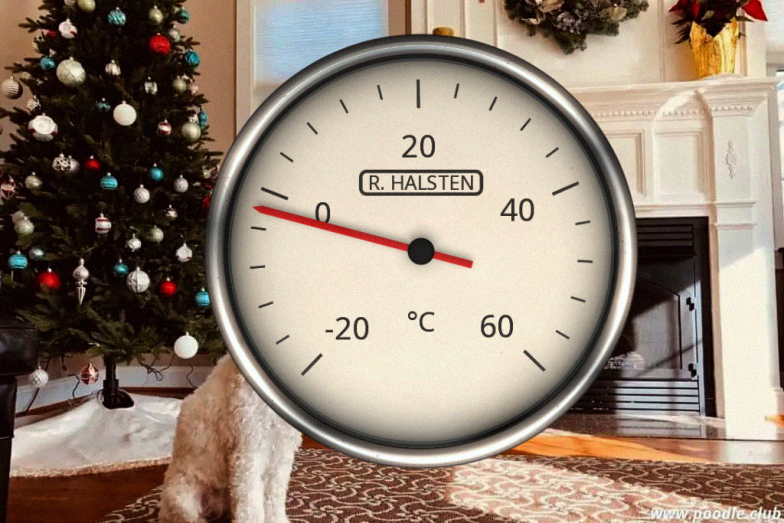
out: -2 °C
